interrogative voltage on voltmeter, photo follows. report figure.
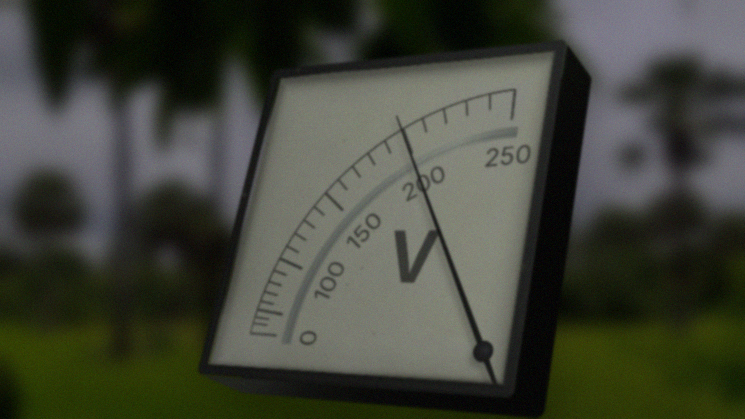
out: 200 V
